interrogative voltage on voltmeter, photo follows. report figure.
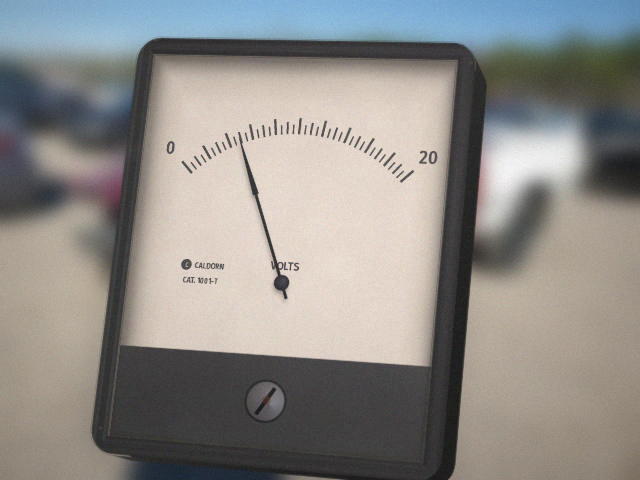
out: 5 V
